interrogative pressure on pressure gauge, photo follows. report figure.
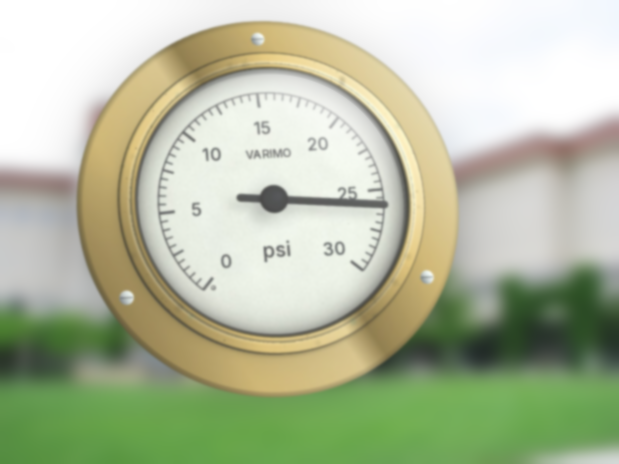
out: 26 psi
